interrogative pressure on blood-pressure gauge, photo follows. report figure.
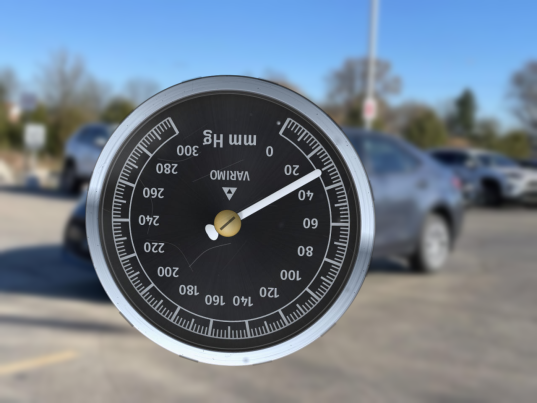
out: 30 mmHg
